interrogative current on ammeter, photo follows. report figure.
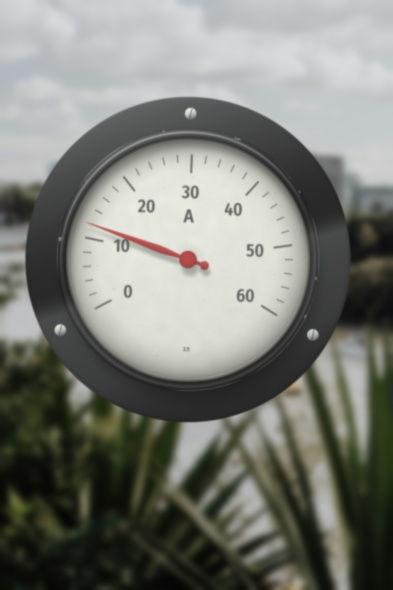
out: 12 A
